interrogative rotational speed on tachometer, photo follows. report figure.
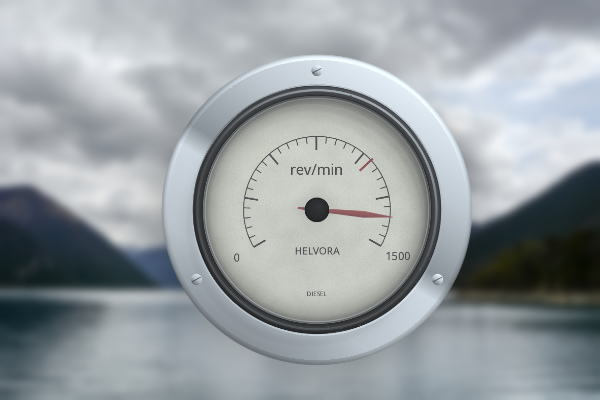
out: 1350 rpm
